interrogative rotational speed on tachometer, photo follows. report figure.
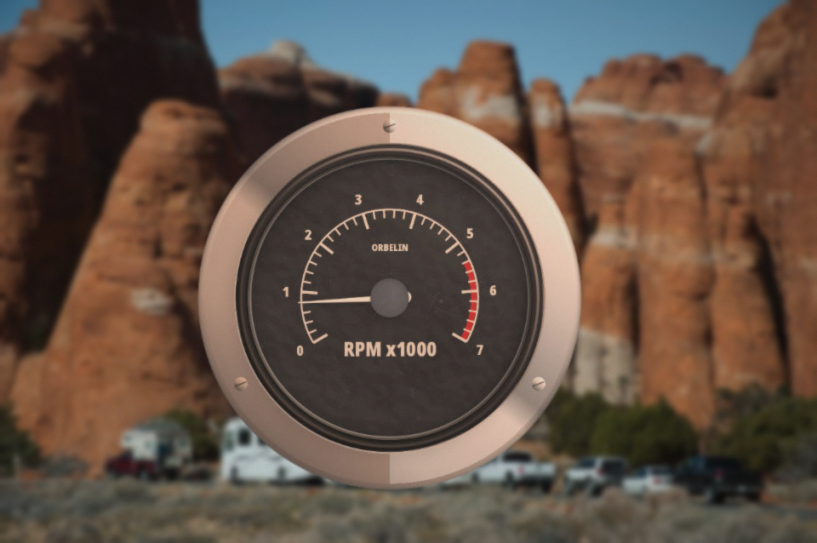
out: 800 rpm
